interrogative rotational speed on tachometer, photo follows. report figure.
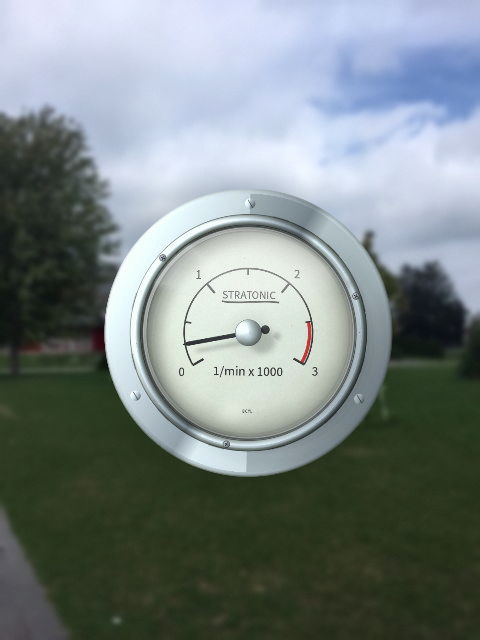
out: 250 rpm
